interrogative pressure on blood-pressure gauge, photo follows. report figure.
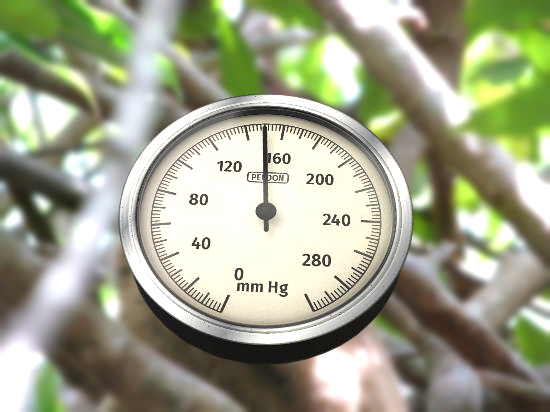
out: 150 mmHg
